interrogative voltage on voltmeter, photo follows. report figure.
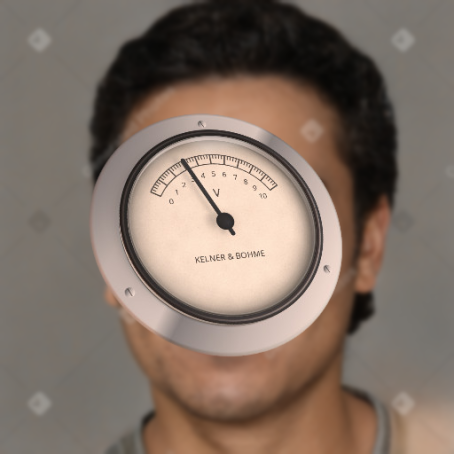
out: 3 V
